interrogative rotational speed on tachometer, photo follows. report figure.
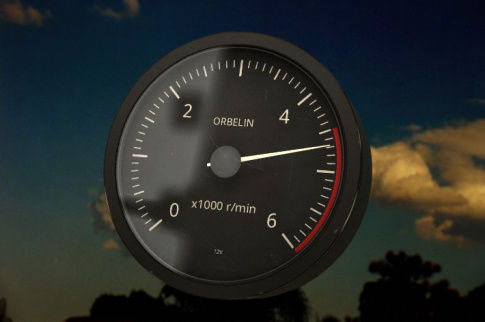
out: 4700 rpm
